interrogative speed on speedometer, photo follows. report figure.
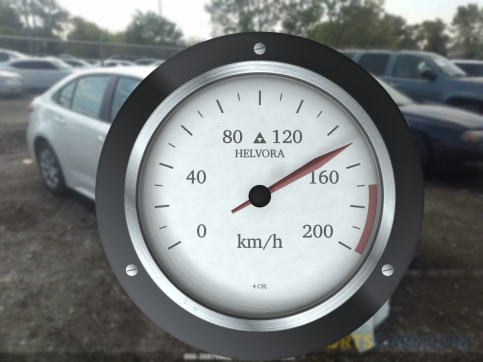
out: 150 km/h
